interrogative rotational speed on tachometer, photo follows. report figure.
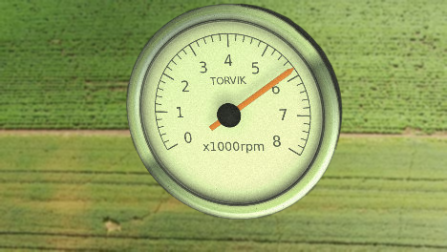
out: 5800 rpm
